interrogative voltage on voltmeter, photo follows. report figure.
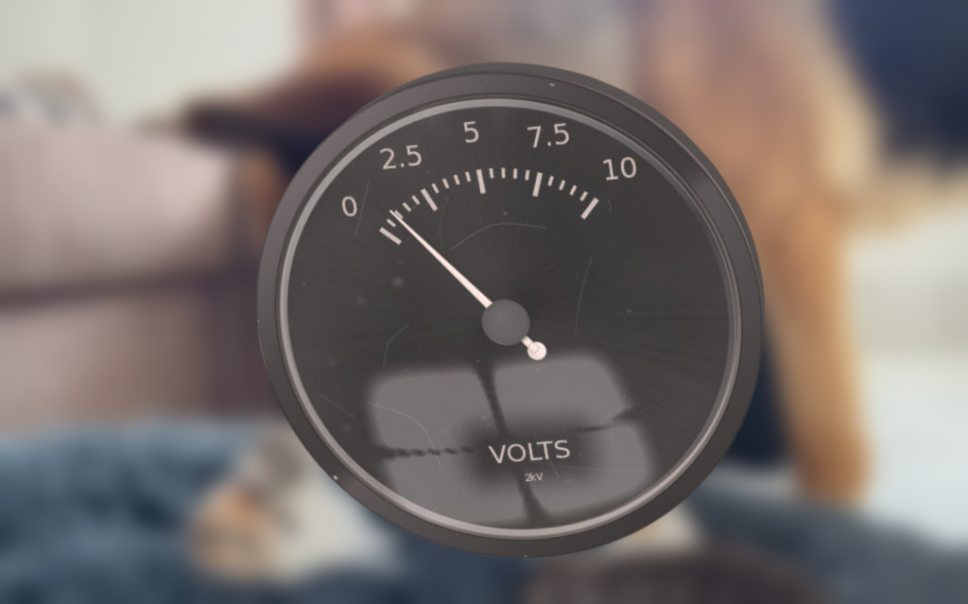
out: 1 V
